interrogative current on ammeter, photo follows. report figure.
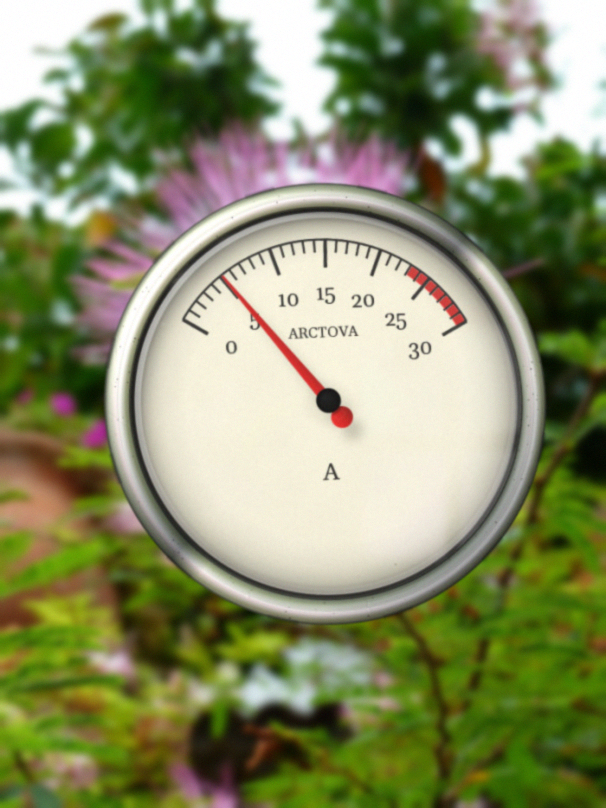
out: 5 A
